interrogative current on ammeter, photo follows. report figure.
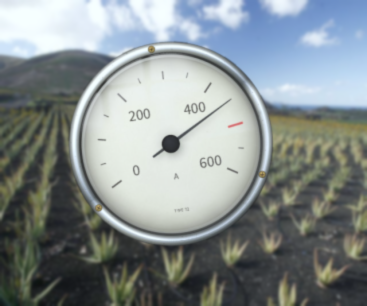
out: 450 A
